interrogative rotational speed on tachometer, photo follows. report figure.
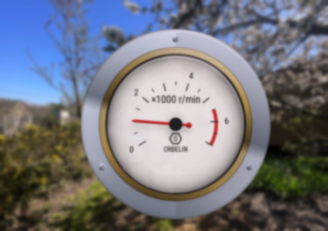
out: 1000 rpm
